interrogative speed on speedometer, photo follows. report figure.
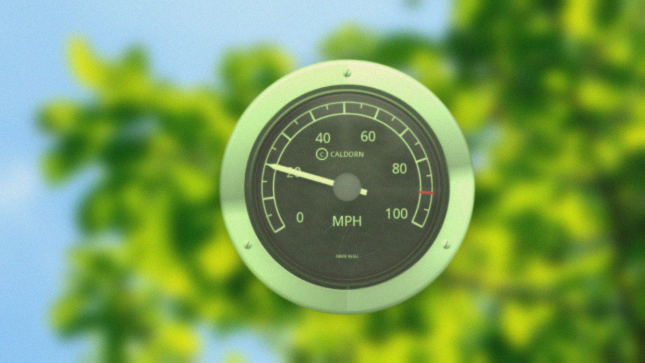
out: 20 mph
